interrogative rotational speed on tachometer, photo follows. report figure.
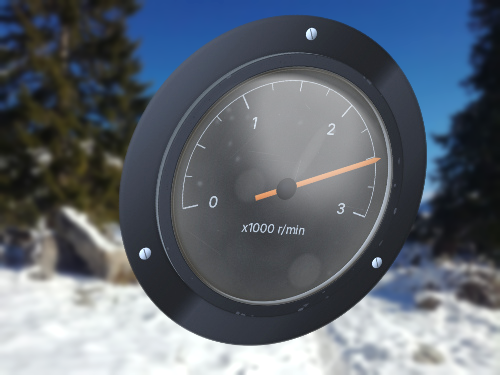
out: 2500 rpm
